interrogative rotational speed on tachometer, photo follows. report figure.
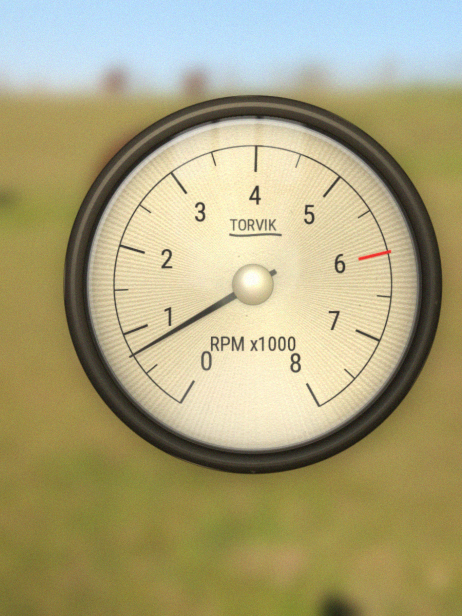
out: 750 rpm
